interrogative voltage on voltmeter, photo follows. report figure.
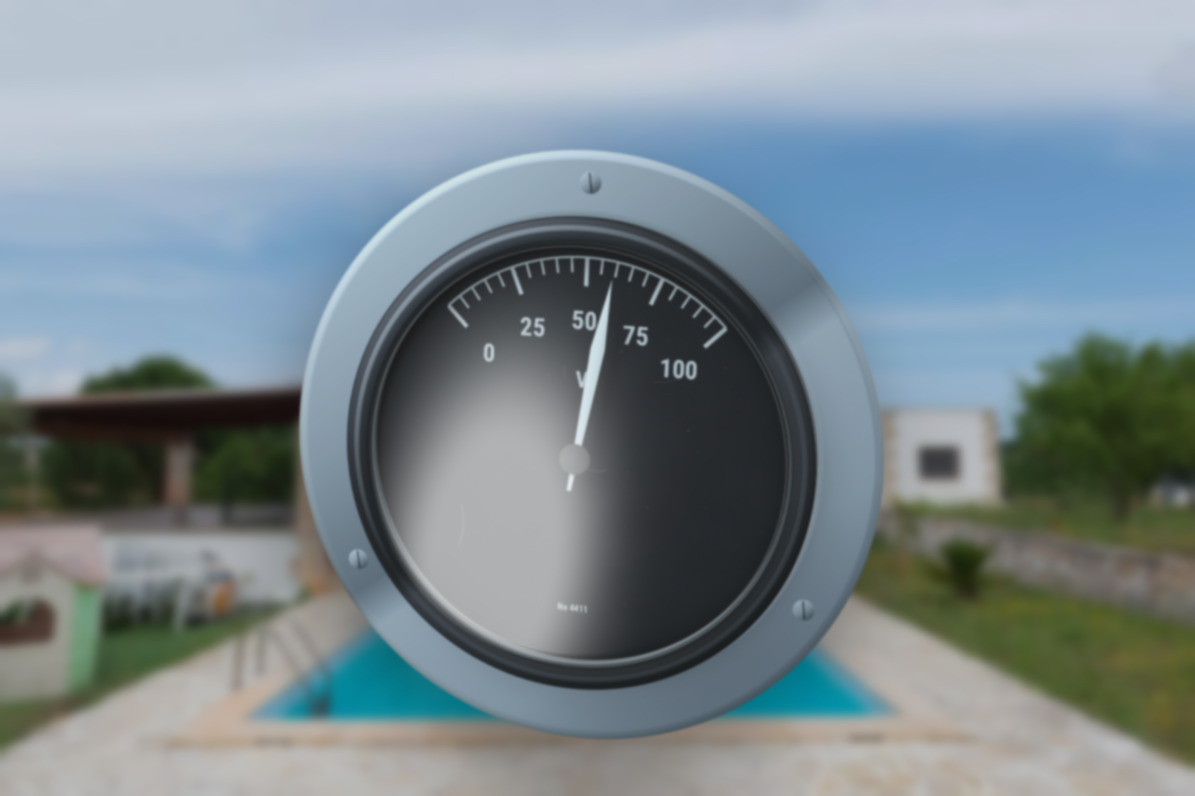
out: 60 V
